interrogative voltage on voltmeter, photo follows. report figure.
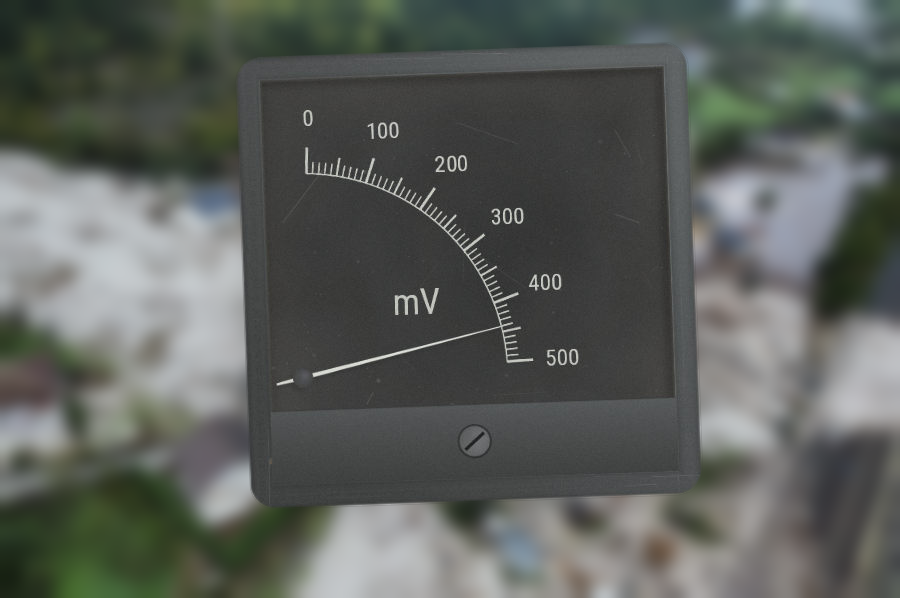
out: 440 mV
